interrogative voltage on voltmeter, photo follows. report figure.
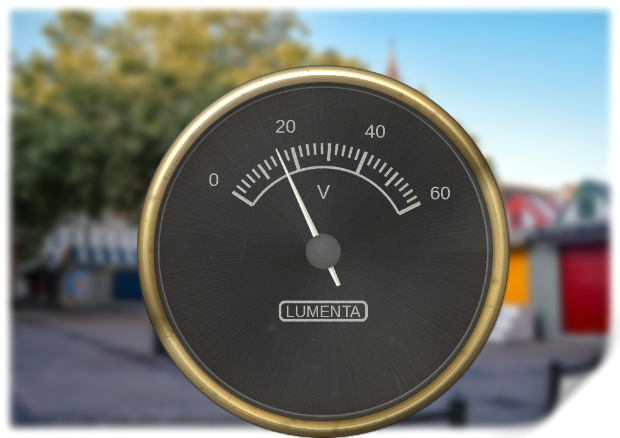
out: 16 V
